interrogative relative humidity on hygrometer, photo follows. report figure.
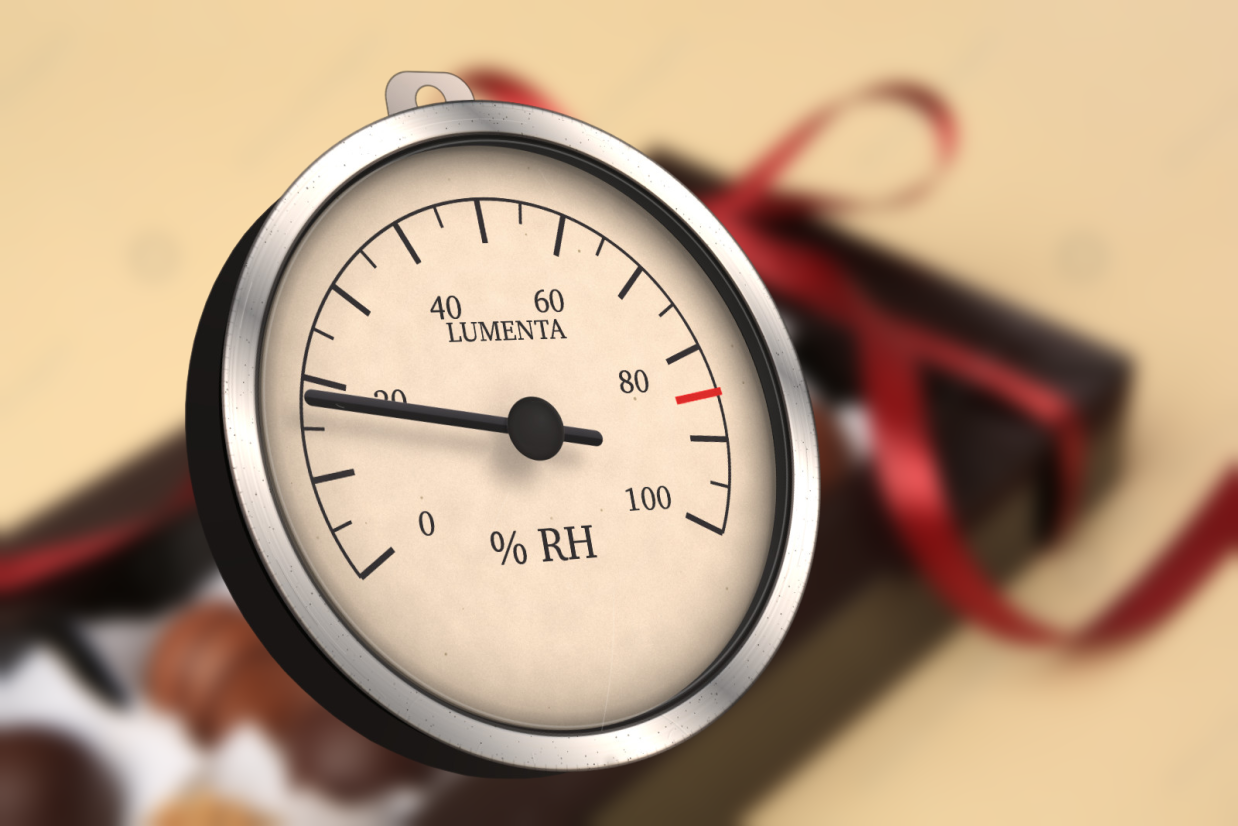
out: 17.5 %
